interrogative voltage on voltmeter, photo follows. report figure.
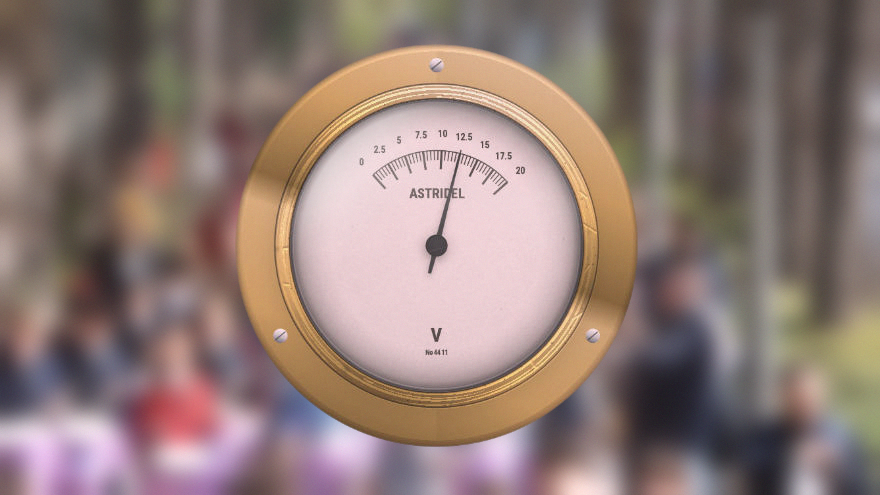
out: 12.5 V
